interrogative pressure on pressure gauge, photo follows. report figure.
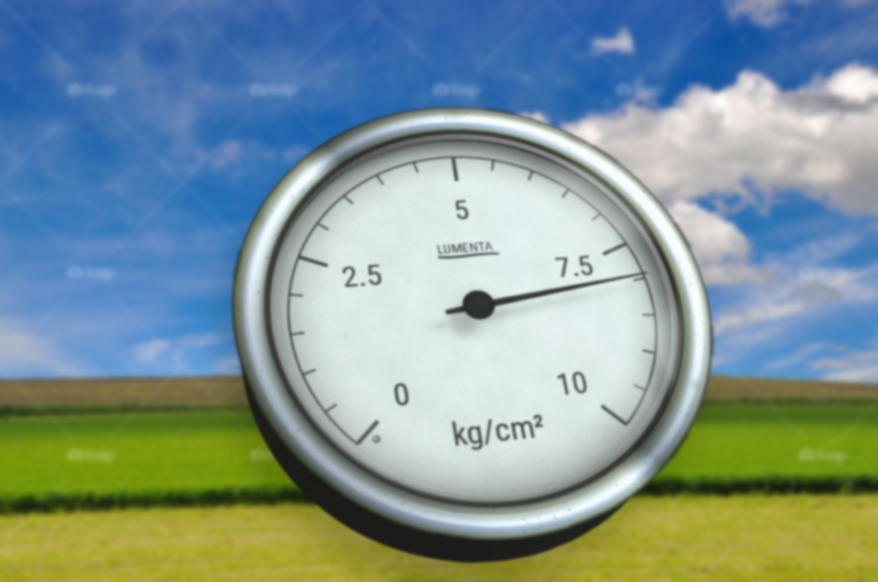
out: 8 kg/cm²
